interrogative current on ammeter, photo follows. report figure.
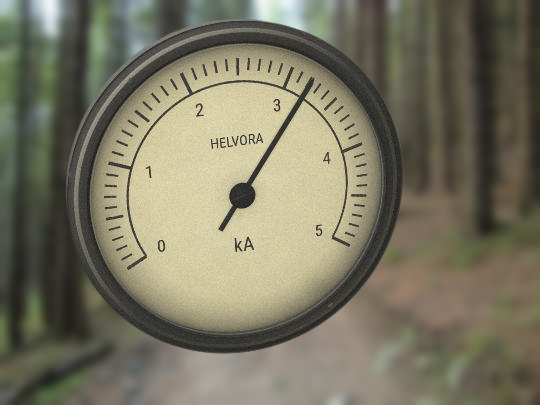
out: 3.2 kA
